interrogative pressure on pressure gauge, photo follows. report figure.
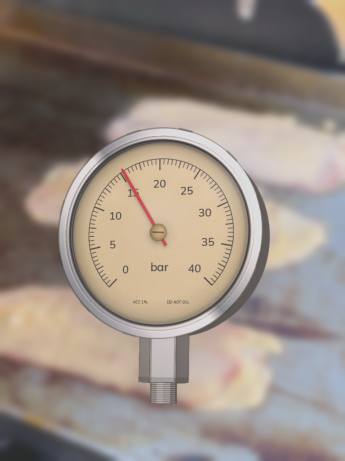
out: 15.5 bar
